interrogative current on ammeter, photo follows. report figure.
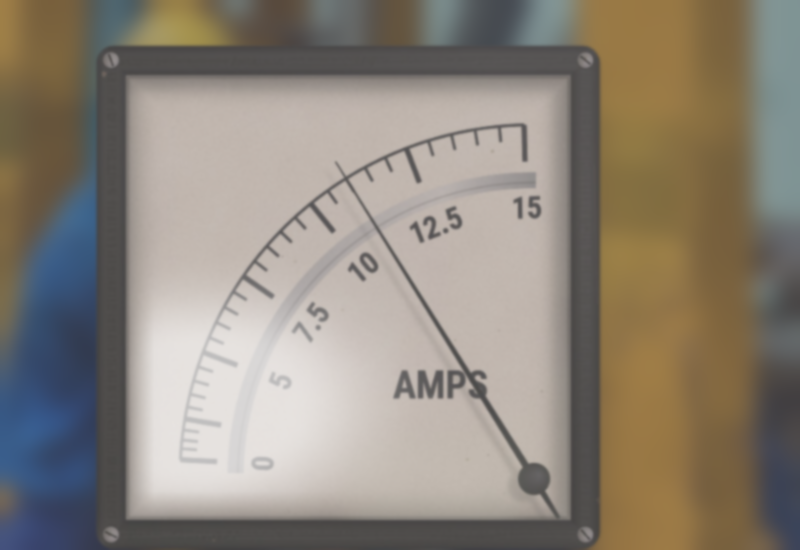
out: 11 A
